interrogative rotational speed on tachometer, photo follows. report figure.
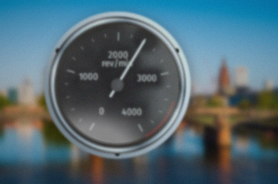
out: 2400 rpm
